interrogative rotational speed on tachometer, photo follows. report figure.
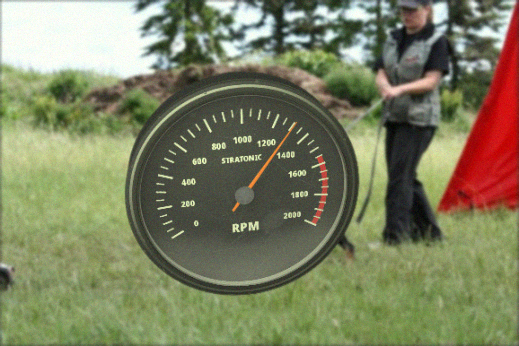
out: 1300 rpm
